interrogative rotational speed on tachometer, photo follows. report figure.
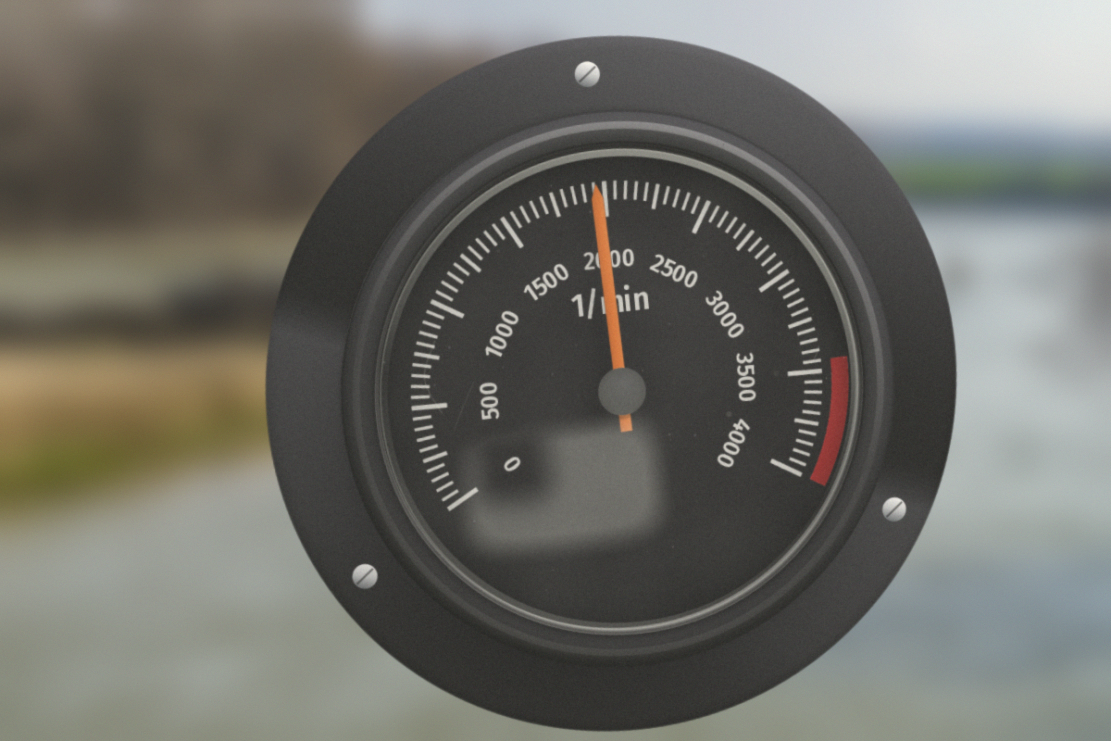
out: 1950 rpm
